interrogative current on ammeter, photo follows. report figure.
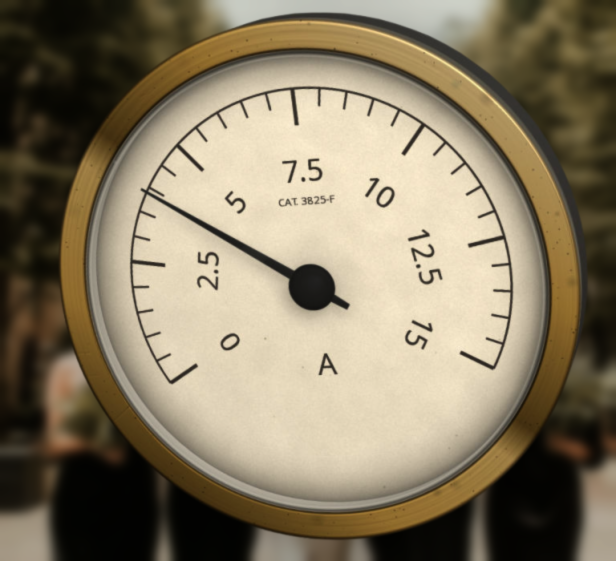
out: 4 A
